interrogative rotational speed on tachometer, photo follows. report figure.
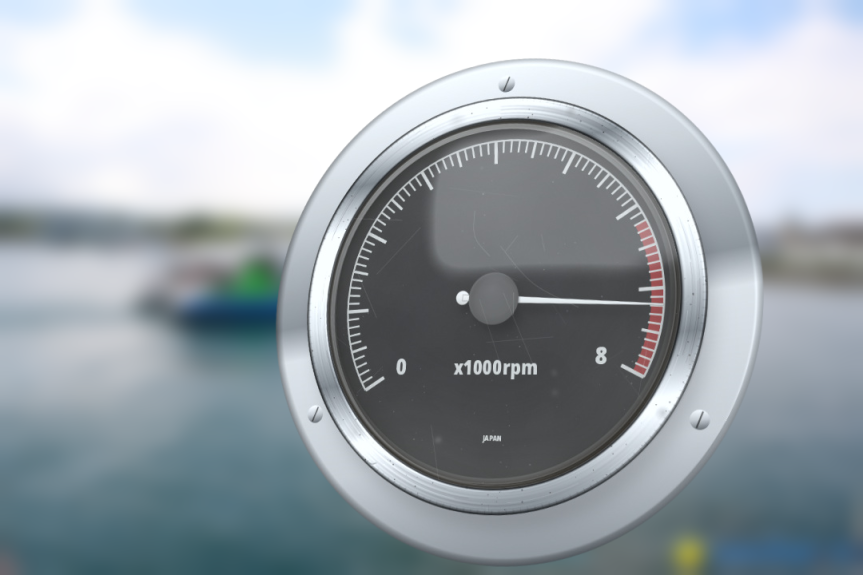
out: 7200 rpm
